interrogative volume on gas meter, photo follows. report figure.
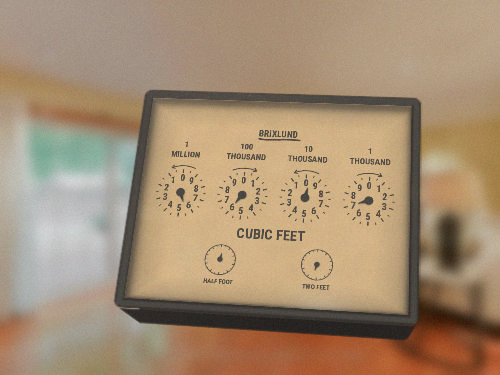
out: 559700 ft³
